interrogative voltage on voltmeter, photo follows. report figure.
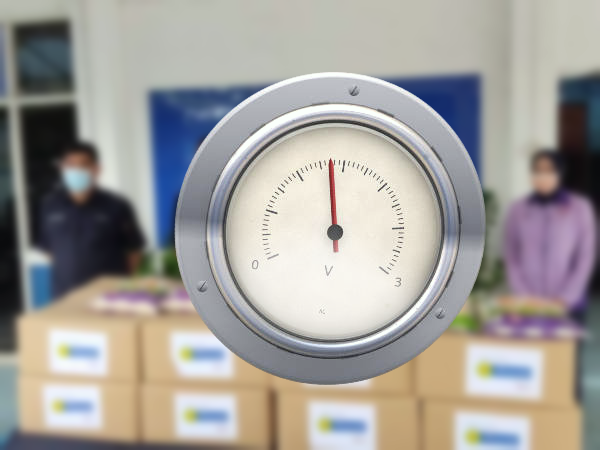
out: 1.35 V
